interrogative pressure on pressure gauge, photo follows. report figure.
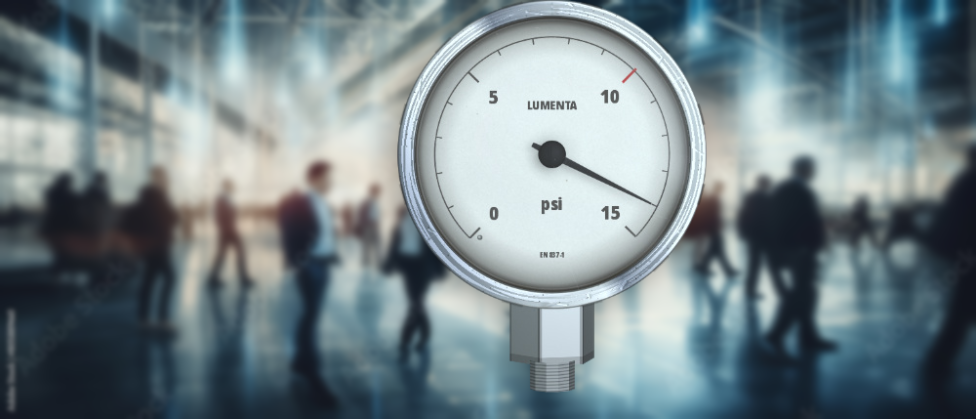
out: 14 psi
